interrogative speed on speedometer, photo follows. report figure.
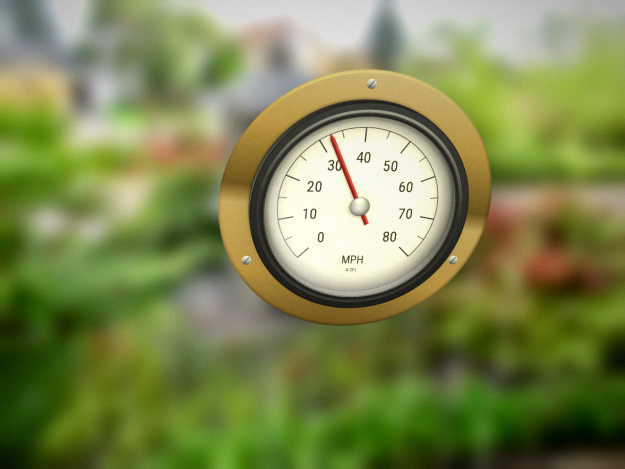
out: 32.5 mph
